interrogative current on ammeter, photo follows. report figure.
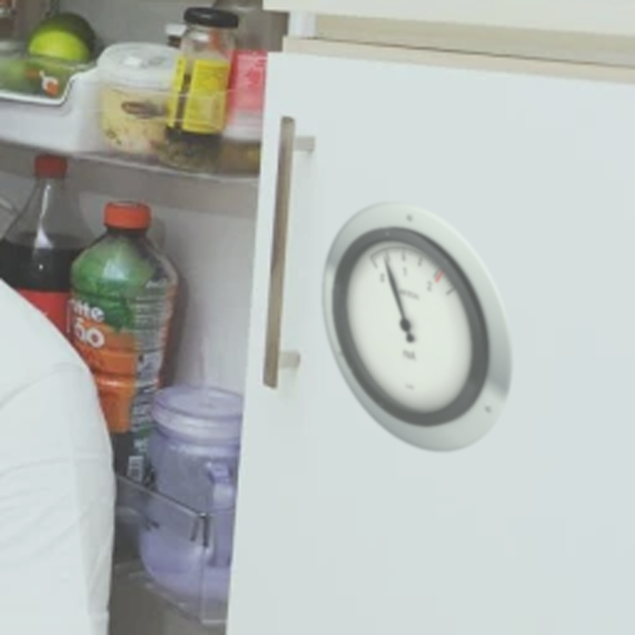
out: 0.5 mA
